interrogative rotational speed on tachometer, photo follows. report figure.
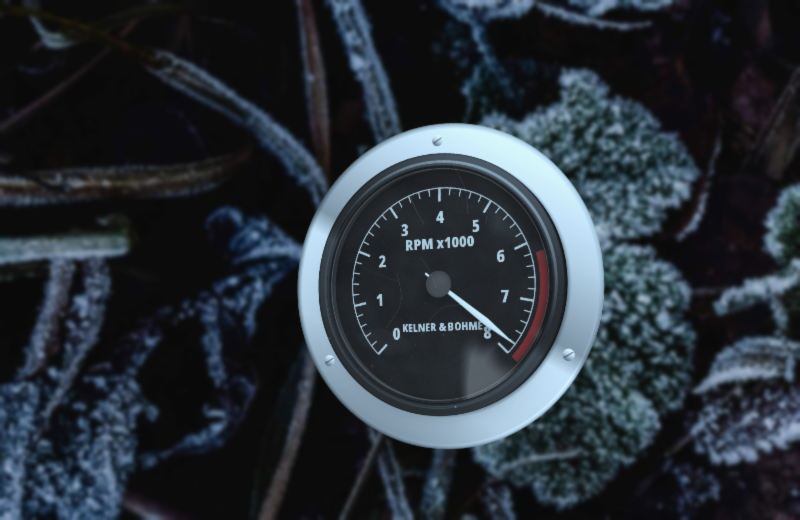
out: 7800 rpm
